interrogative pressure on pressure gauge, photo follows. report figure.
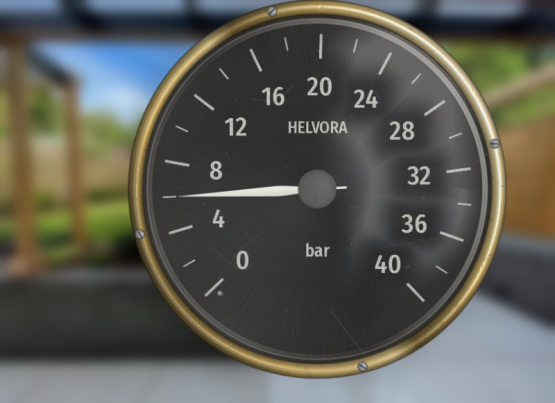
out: 6 bar
